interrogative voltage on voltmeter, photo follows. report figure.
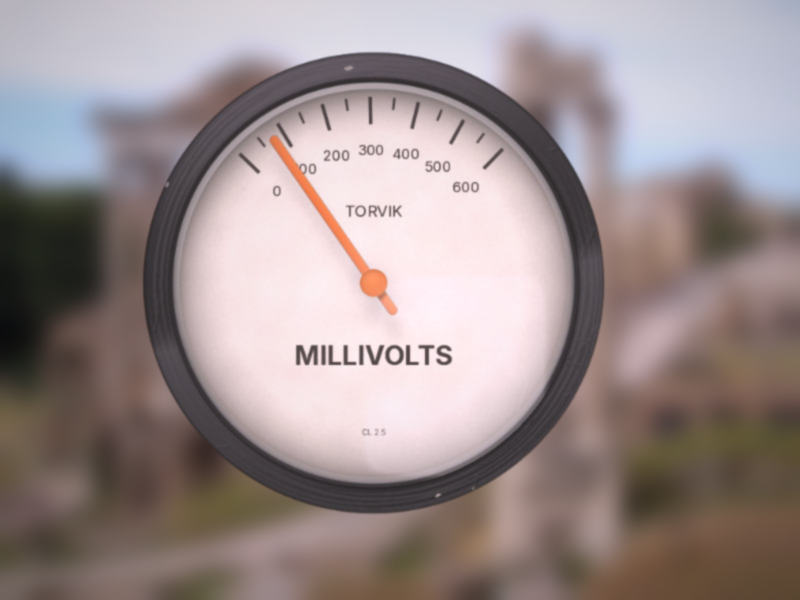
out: 75 mV
